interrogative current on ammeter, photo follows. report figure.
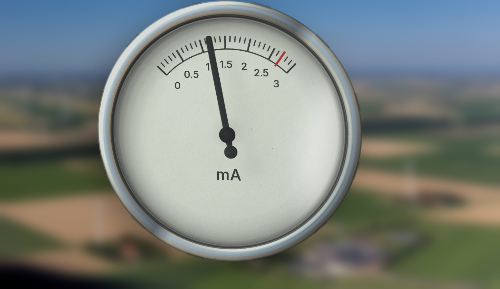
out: 1.2 mA
